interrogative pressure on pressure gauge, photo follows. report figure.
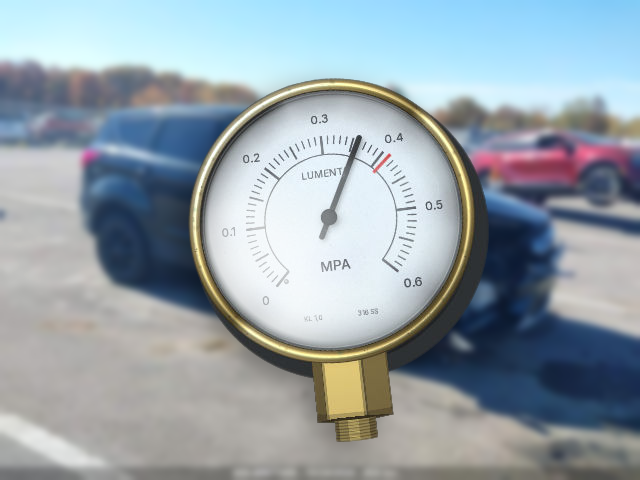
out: 0.36 MPa
